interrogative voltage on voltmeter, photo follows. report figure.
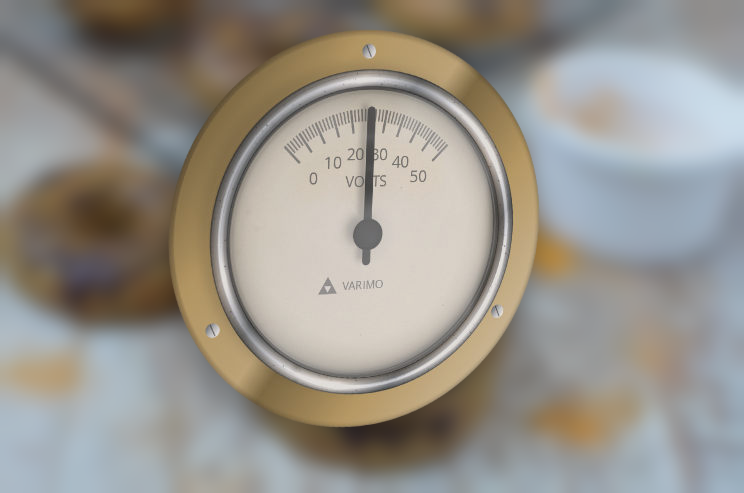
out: 25 V
